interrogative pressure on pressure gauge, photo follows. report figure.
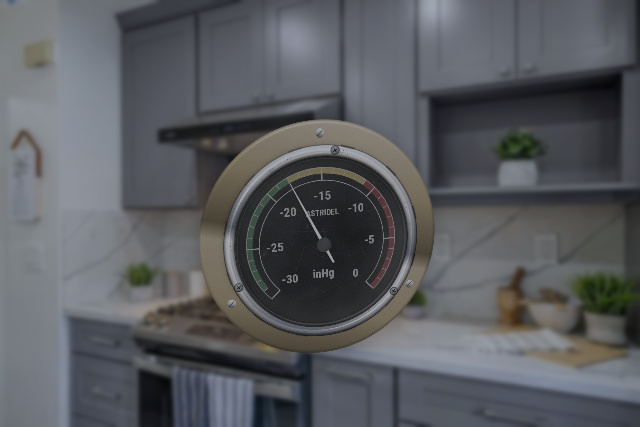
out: -18 inHg
